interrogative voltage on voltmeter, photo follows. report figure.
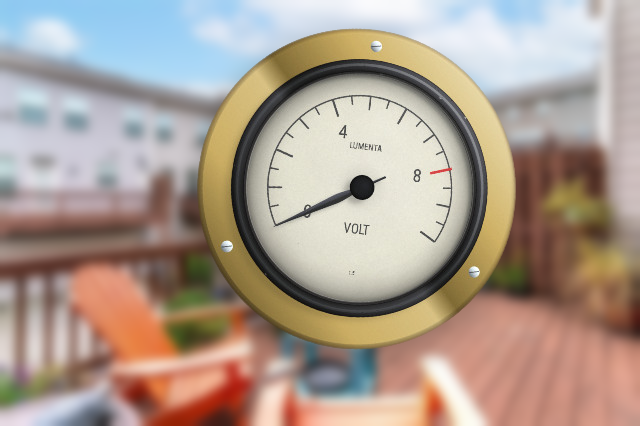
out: 0 V
